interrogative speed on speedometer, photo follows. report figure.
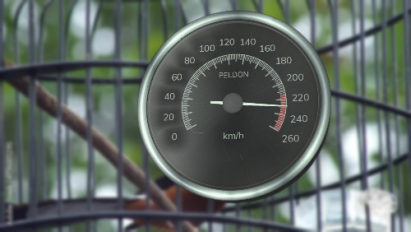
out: 230 km/h
